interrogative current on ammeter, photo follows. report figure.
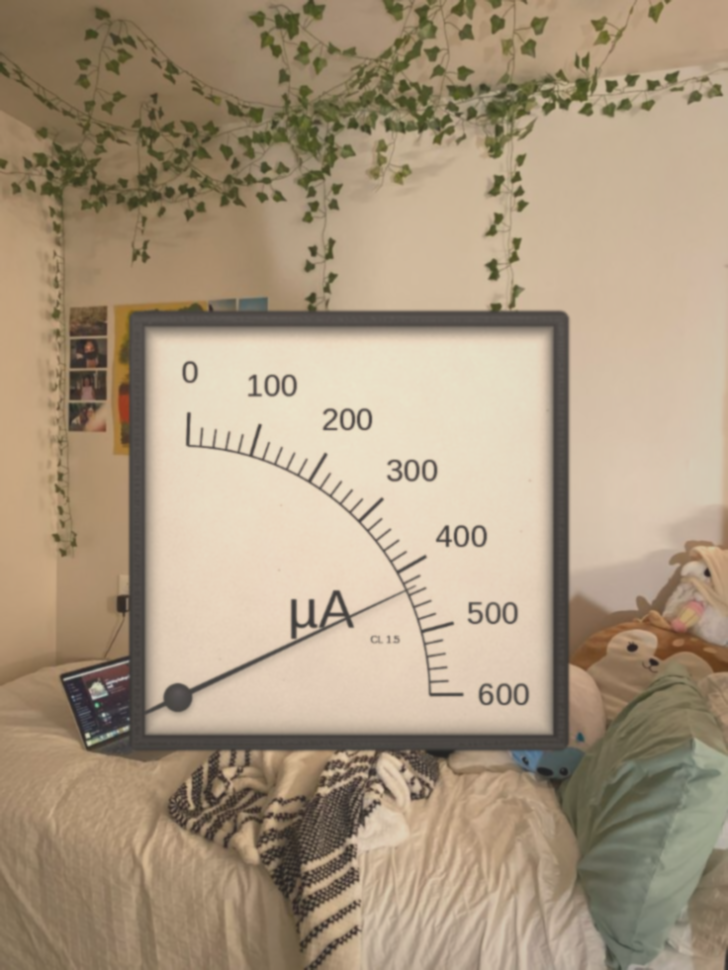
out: 430 µA
